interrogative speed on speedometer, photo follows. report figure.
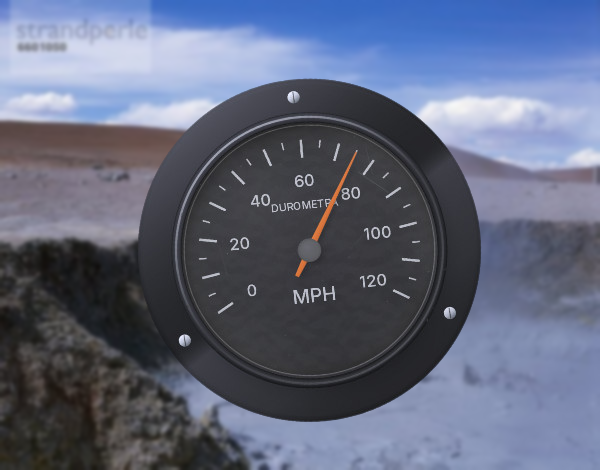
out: 75 mph
